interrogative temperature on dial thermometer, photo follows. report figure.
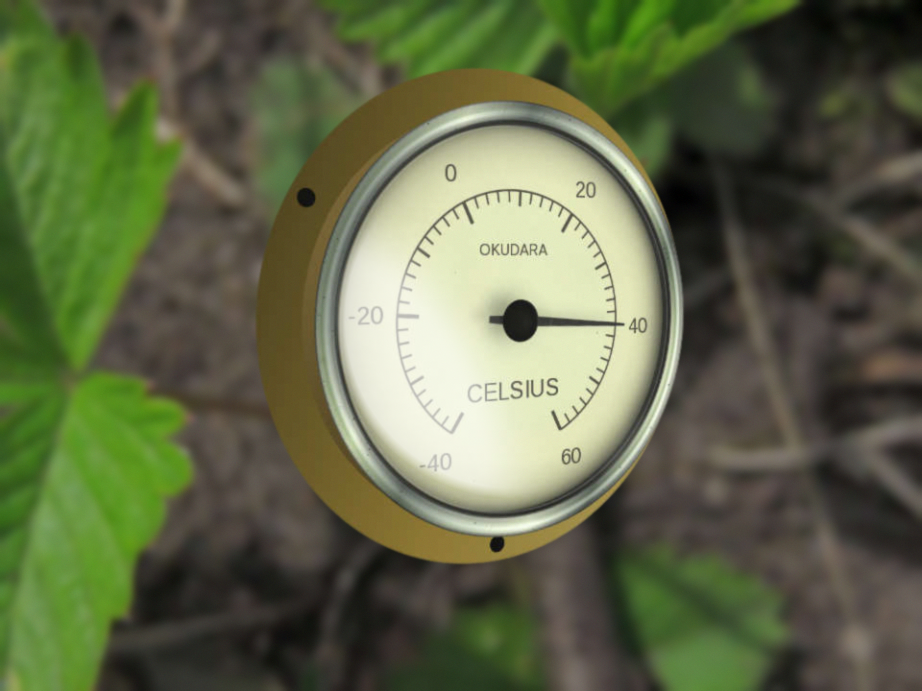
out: 40 °C
